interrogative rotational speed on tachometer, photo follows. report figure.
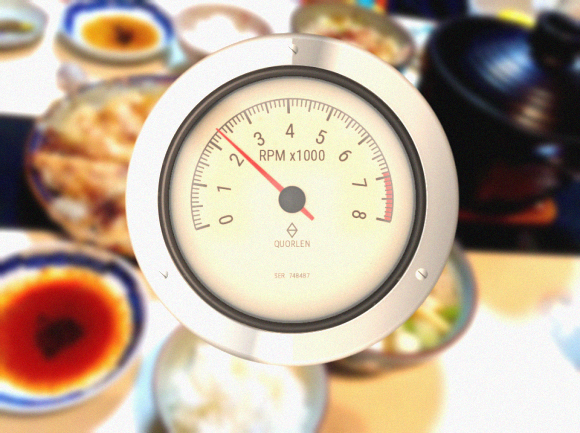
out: 2300 rpm
